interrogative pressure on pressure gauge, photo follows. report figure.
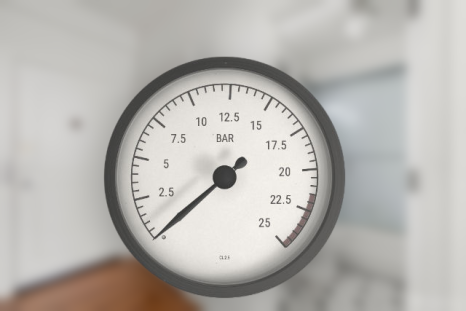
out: 0 bar
